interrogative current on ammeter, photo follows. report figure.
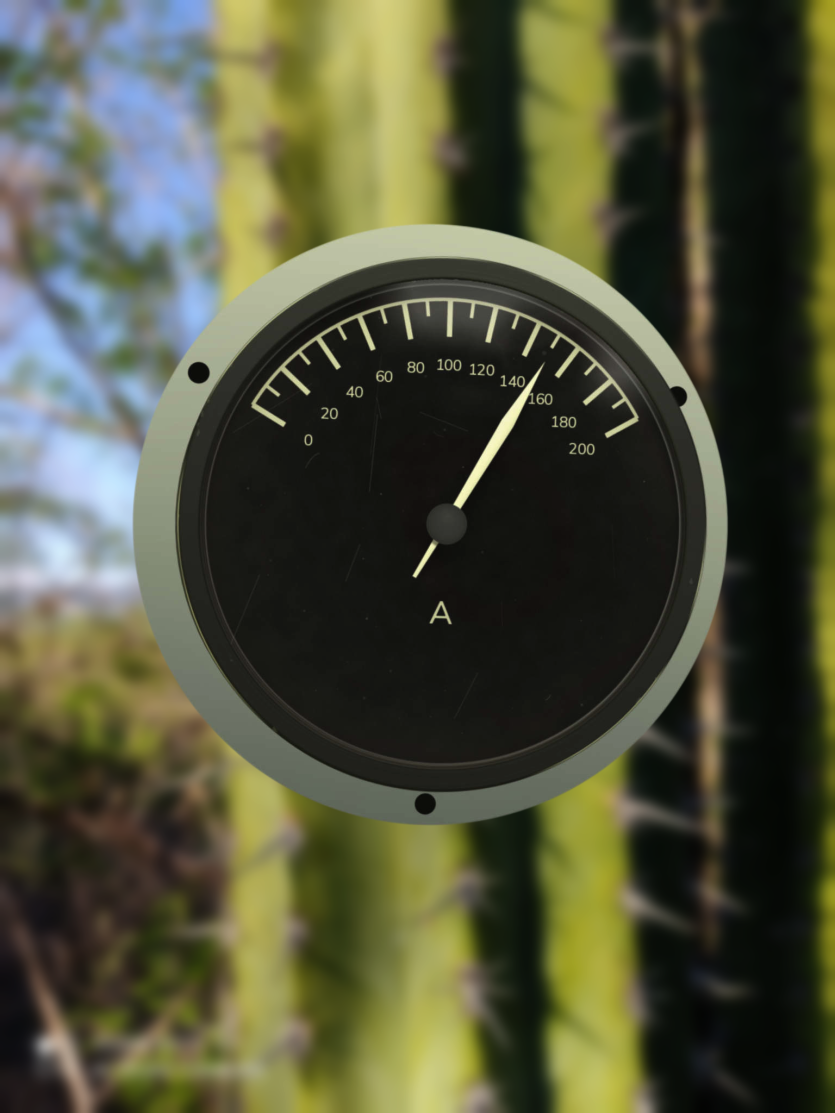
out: 150 A
